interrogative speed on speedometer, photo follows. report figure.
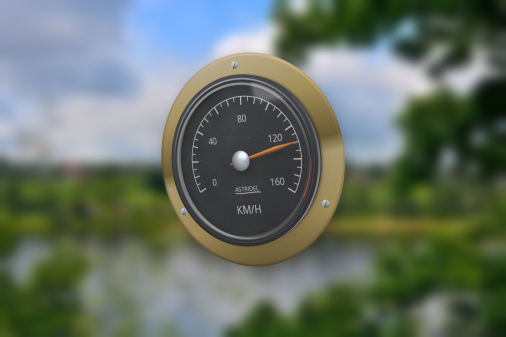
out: 130 km/h
